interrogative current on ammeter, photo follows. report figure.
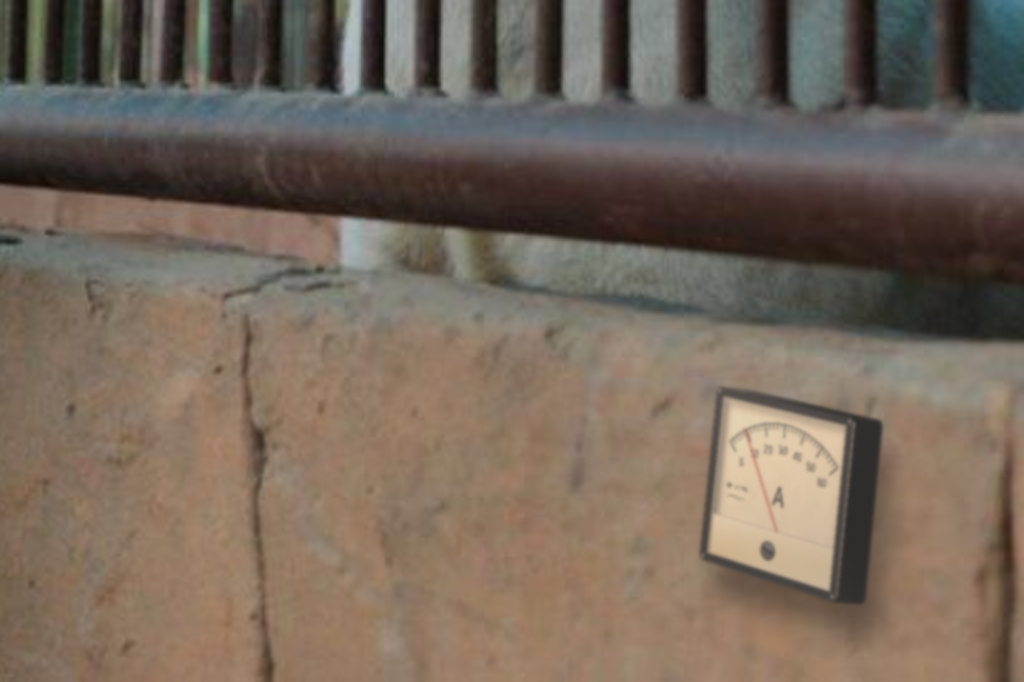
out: 10 A
